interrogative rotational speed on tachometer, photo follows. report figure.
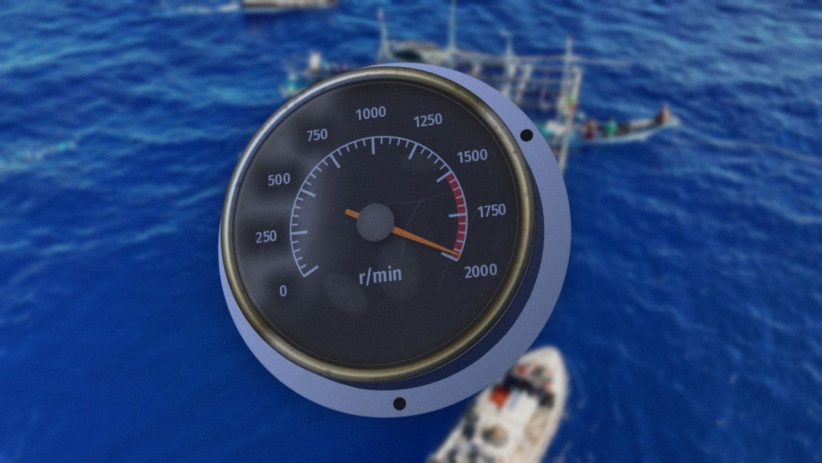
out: 1975 rpm
